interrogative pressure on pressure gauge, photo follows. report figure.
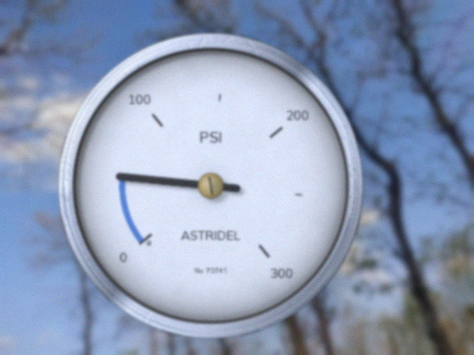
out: 50 psi
